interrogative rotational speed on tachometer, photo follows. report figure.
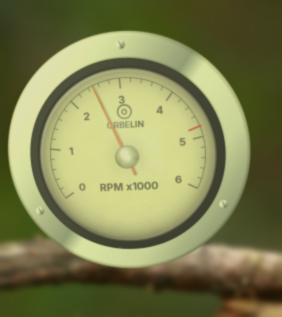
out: 2500 rpm
